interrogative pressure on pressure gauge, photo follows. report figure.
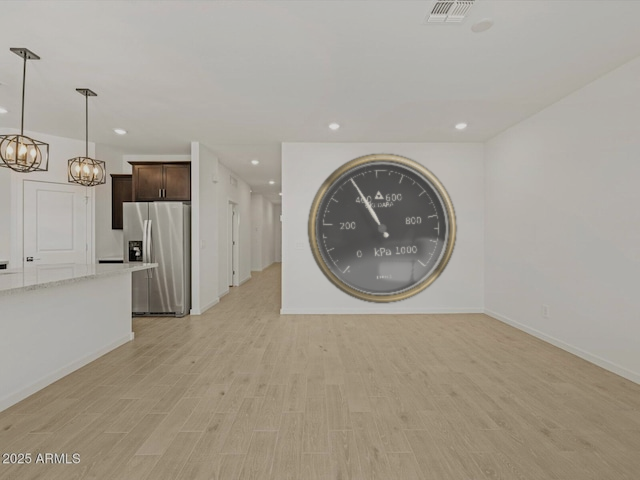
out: 400 kPa
